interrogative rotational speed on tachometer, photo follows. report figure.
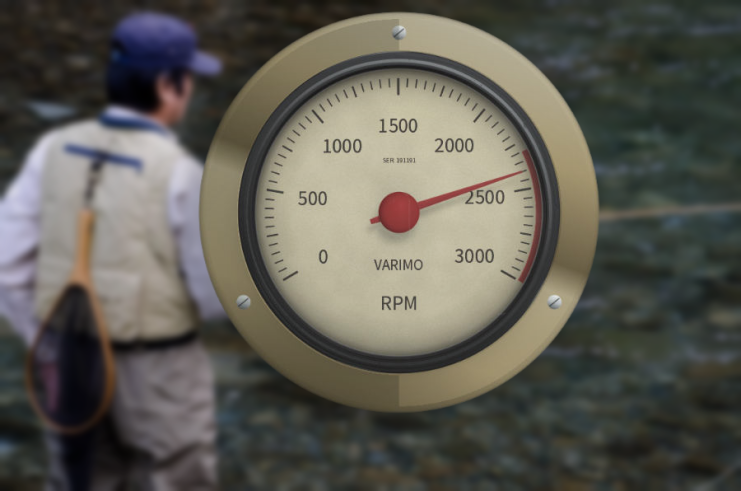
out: 2400 rpm
